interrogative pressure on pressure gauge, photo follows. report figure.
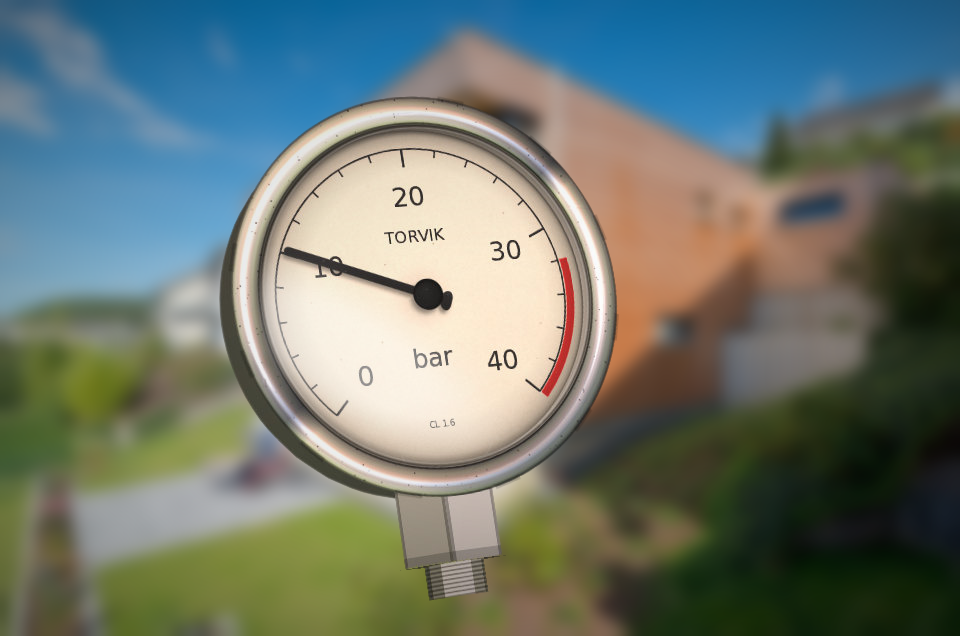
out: 10 bar
